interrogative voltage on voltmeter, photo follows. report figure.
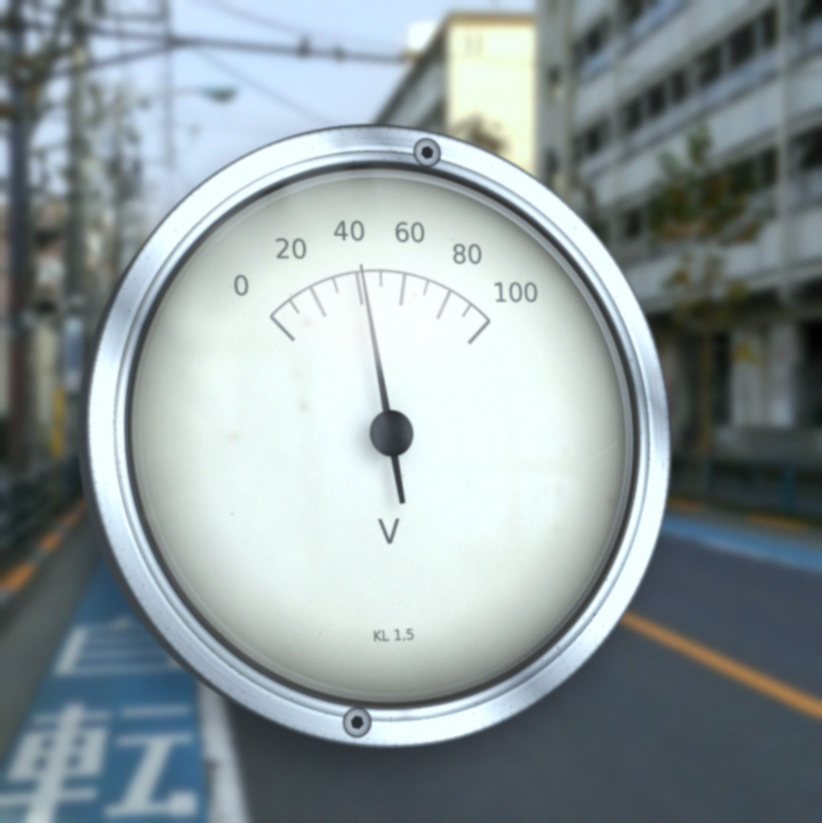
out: 40 V
